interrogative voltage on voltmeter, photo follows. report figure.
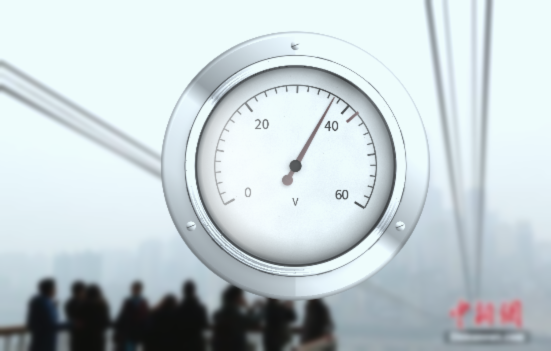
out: 37 V
